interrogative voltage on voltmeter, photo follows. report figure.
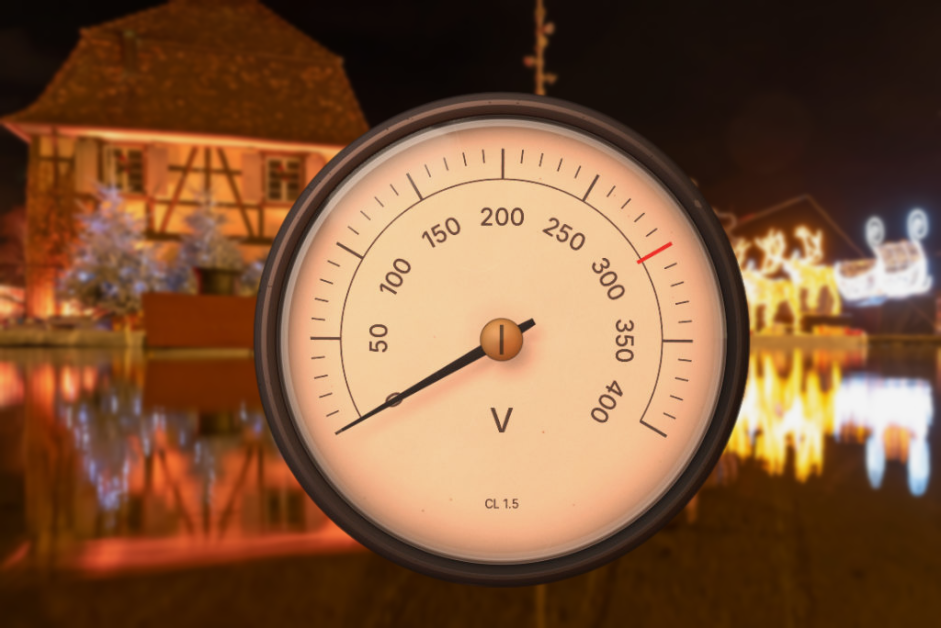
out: 0 V
